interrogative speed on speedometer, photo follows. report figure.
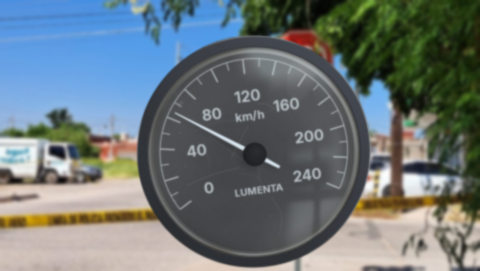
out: 65 km/h
